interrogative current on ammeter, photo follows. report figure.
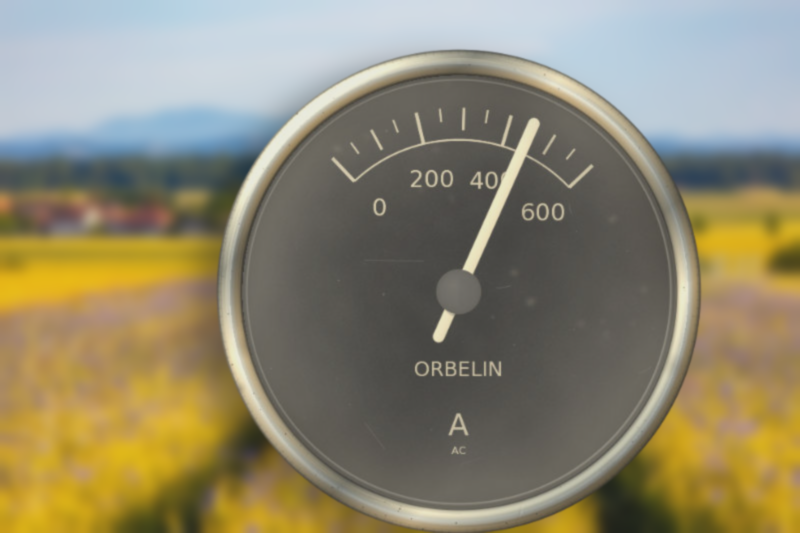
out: 450 A
